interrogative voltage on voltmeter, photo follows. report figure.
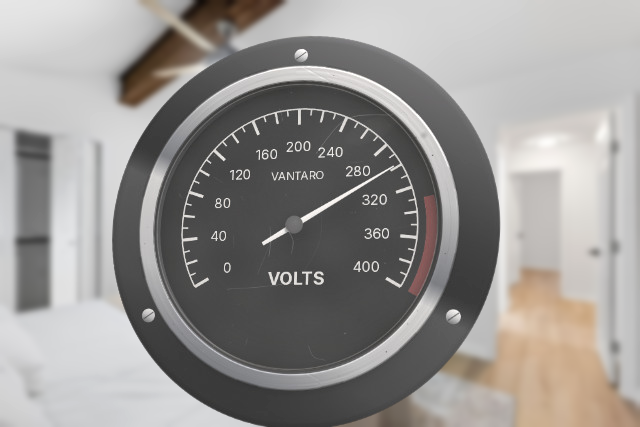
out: 300 V
